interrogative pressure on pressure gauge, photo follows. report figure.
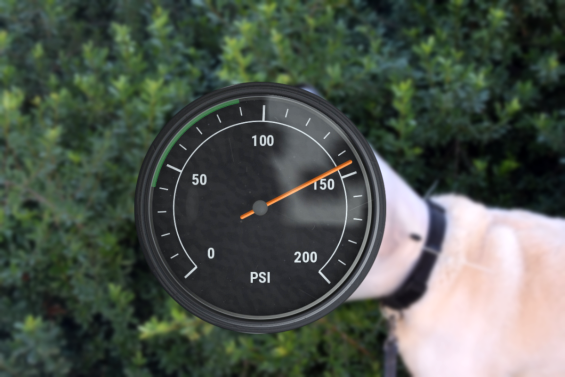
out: 145 psi
